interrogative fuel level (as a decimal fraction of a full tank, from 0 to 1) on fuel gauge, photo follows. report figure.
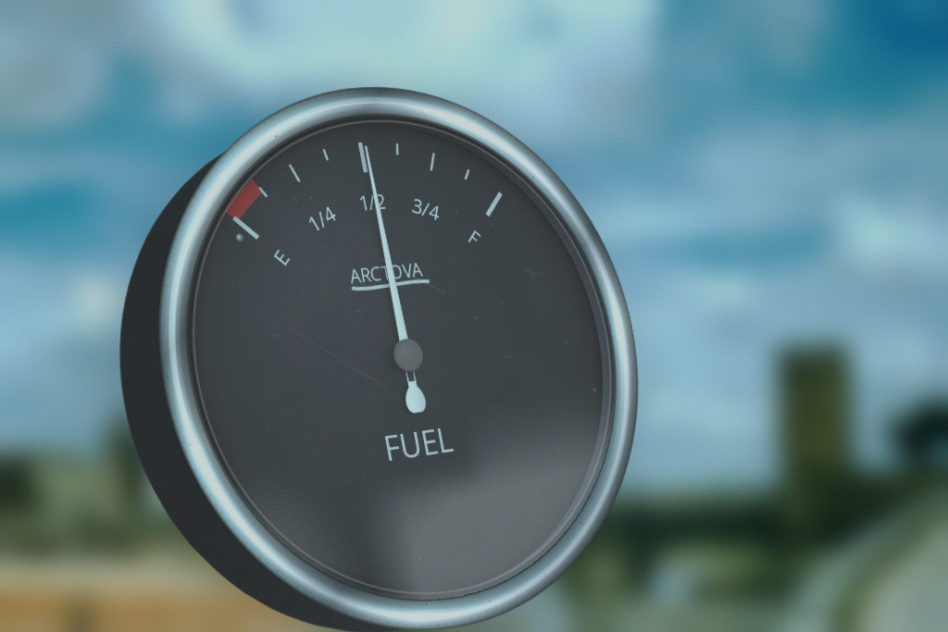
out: 0.5
